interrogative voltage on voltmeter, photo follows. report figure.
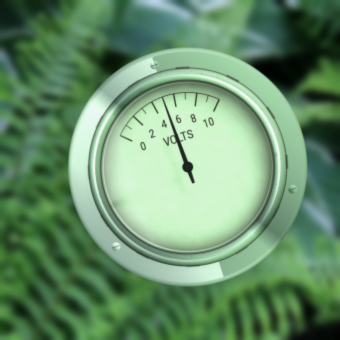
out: 5 V
